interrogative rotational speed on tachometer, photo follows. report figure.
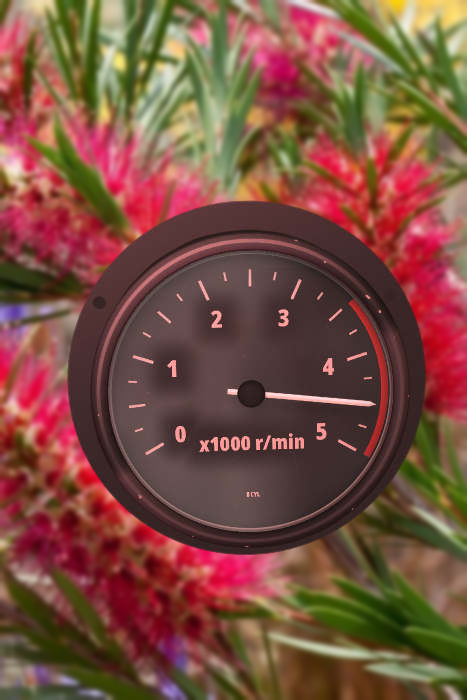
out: 4500 rpm
